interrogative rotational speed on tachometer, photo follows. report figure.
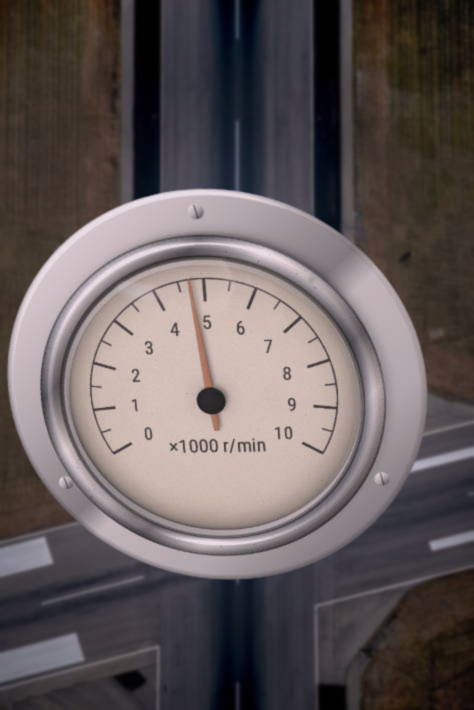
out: 4750 rpm
